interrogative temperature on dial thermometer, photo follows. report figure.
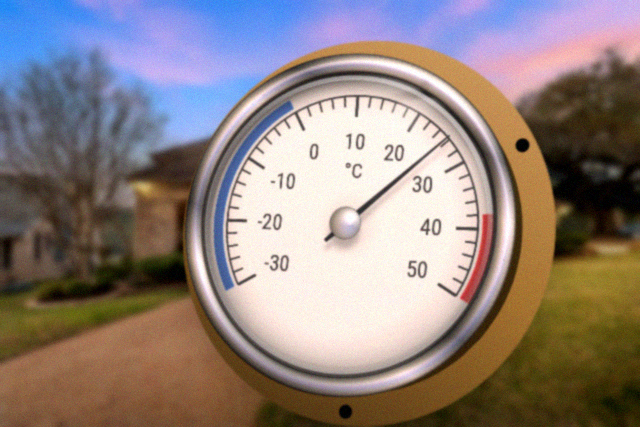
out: 26 °C
